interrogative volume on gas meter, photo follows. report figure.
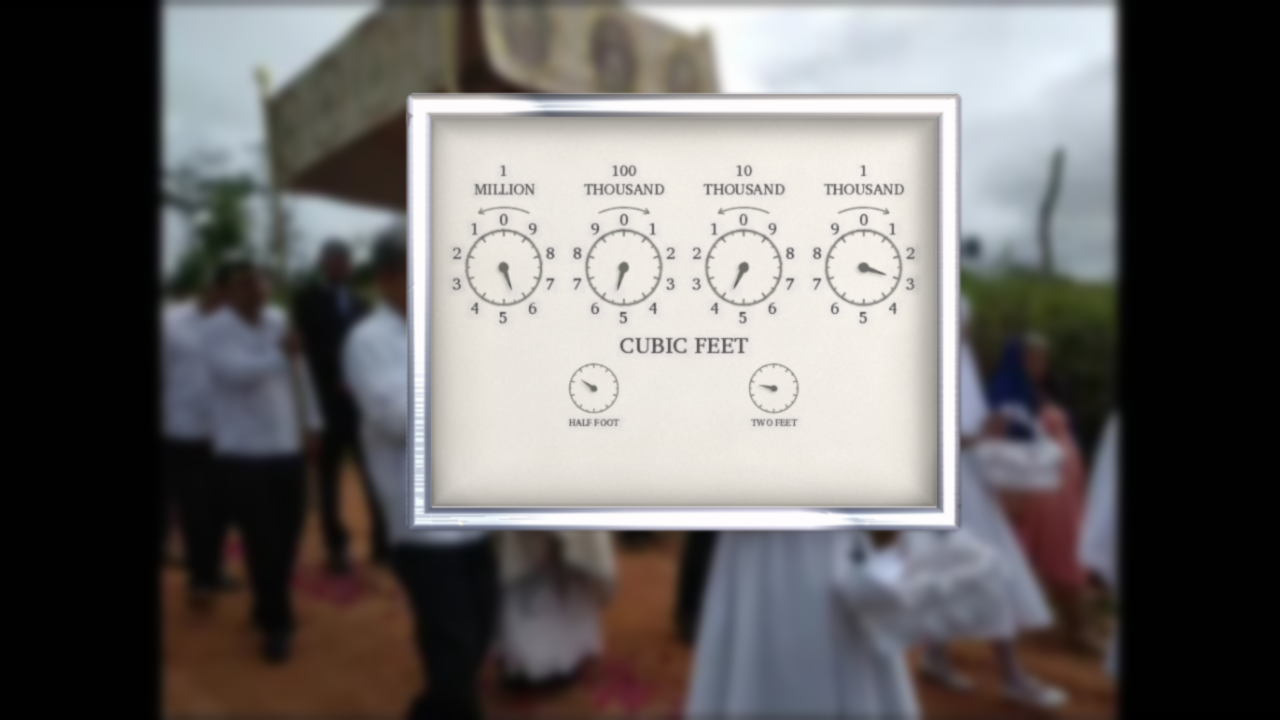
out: 554300 ft³
